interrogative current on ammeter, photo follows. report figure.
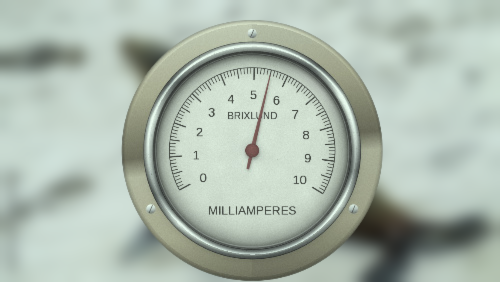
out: 5.5 mA
